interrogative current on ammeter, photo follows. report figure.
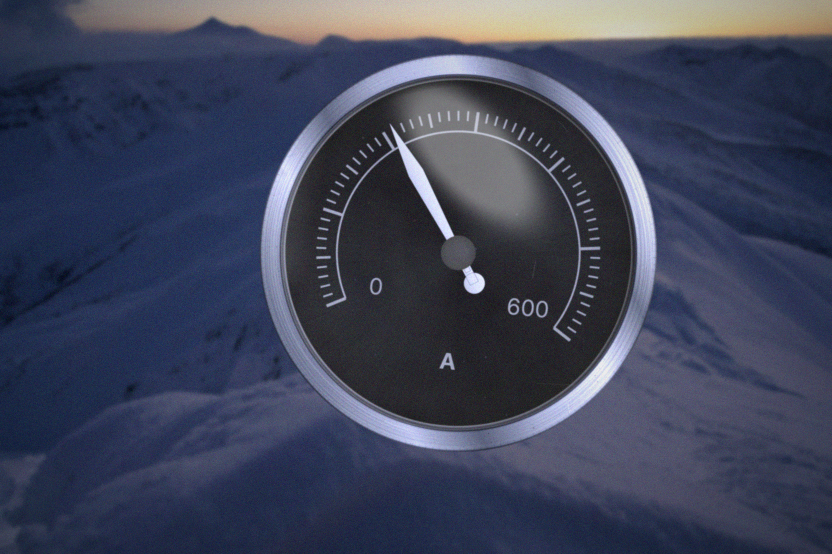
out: 210 A
